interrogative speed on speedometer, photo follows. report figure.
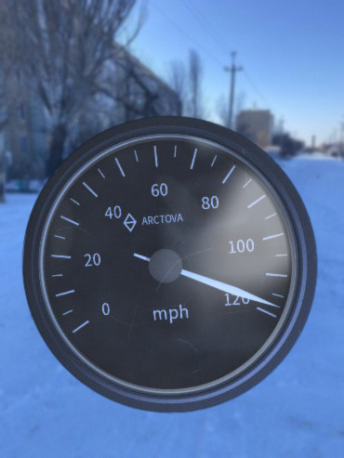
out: 117.5 mph
